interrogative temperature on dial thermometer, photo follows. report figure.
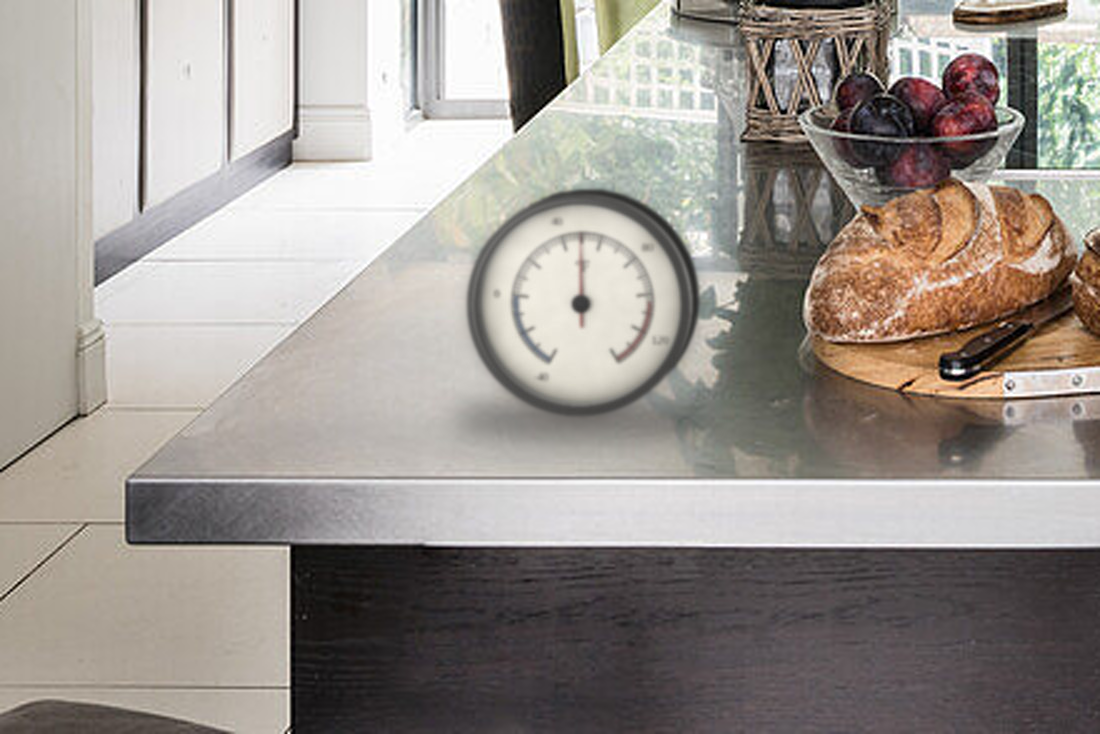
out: 50 °F
